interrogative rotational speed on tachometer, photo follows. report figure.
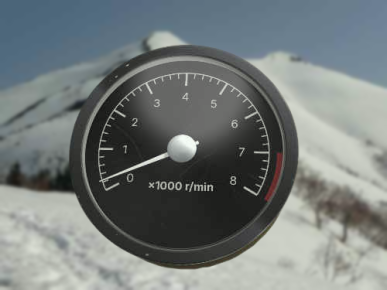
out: 200 rpm
